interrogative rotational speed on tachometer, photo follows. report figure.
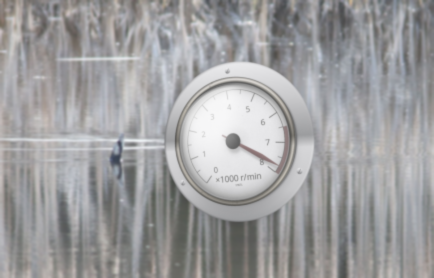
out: 7750 rpm
